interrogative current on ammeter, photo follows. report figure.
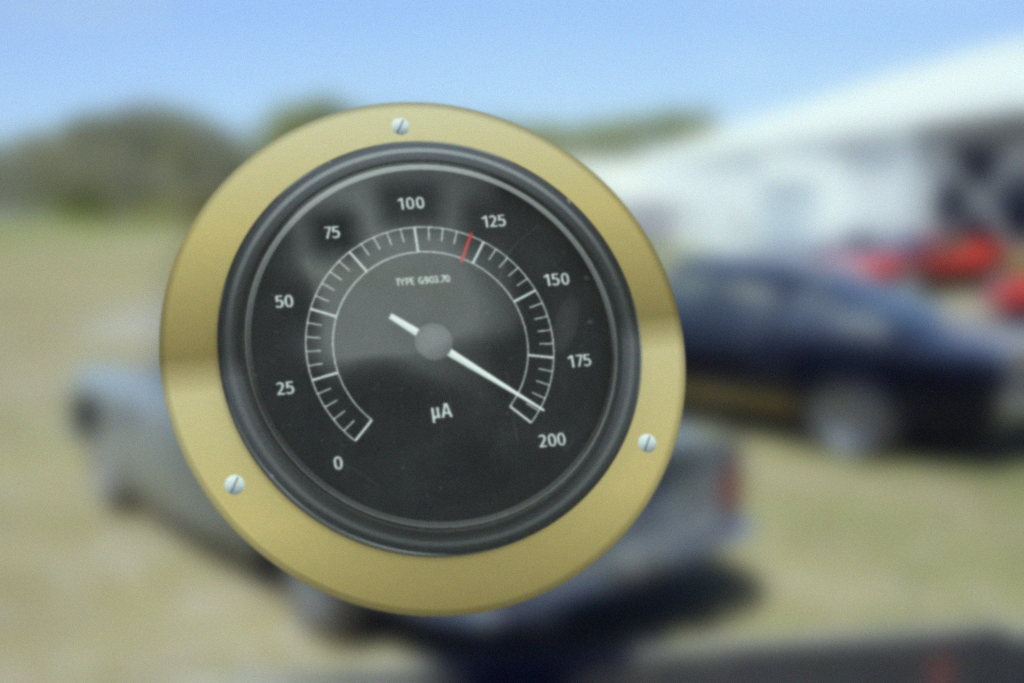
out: 195 µA
